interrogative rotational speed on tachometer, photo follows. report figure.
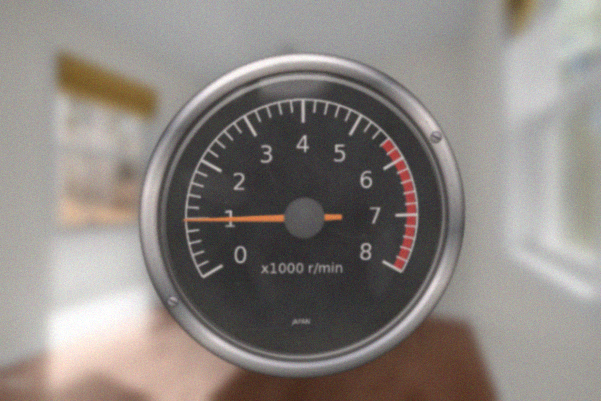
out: 1000 rpm
